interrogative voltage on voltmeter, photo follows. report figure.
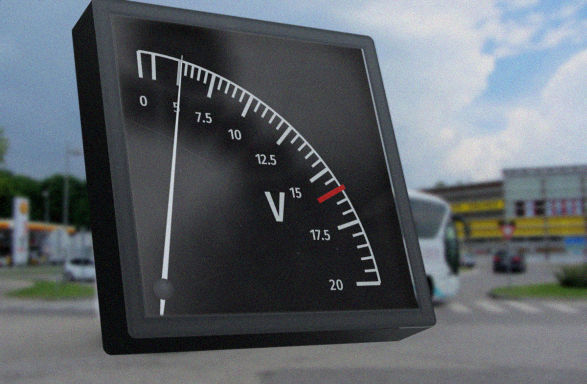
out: 5 V
